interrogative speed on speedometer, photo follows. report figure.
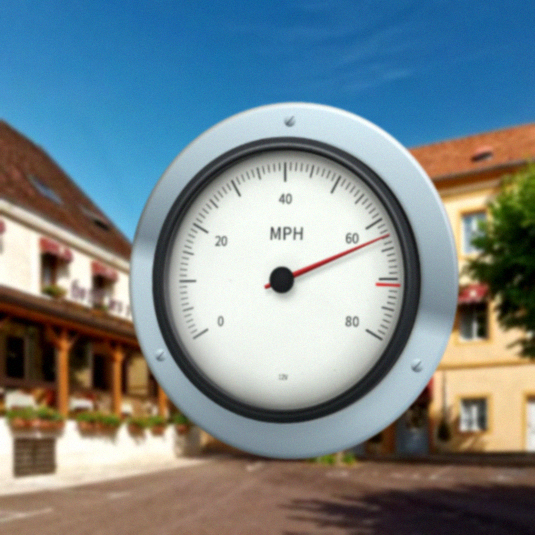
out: 63 mph
